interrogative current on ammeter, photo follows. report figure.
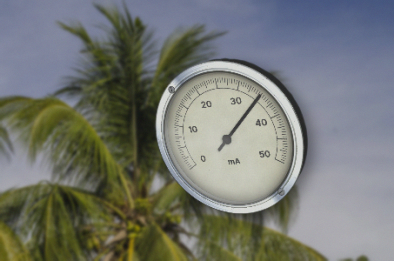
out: 35 mA
